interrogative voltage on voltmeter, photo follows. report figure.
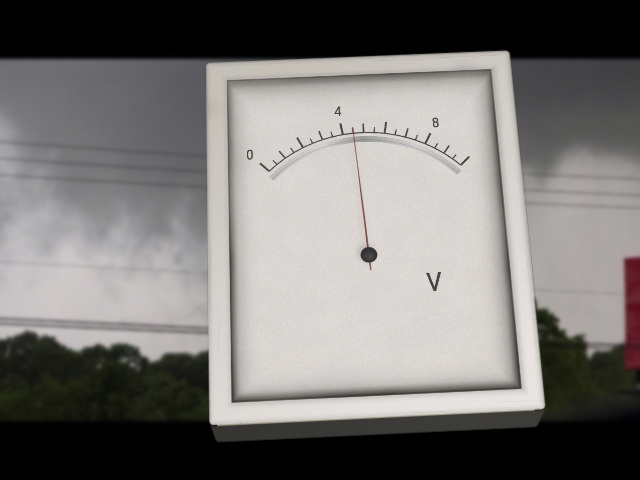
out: 4.5 V
